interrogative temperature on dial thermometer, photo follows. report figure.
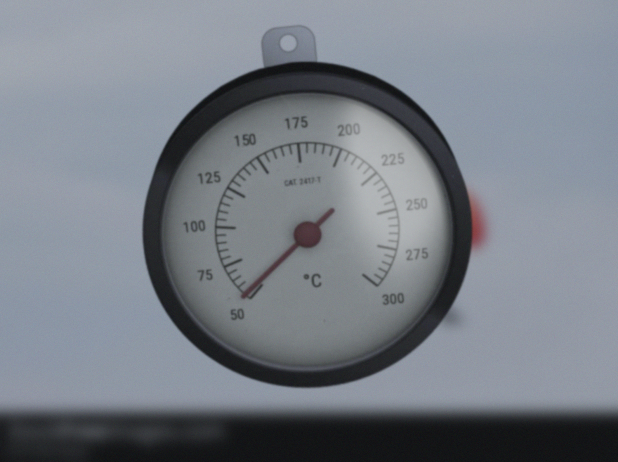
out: 55 °C
